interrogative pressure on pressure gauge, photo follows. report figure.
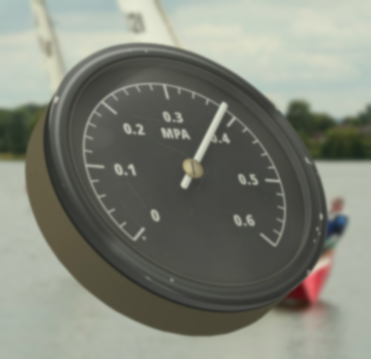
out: 0.38 MPa
